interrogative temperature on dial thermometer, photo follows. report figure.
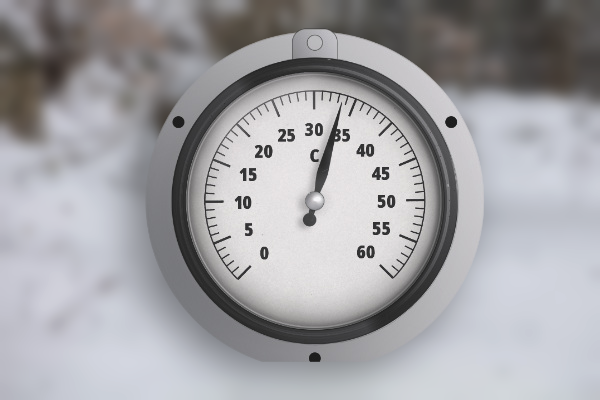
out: 33.5 °C
